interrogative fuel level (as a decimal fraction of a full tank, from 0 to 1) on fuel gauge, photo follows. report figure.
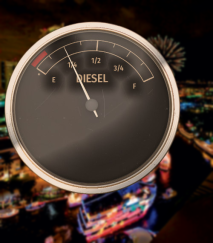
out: 0.25
